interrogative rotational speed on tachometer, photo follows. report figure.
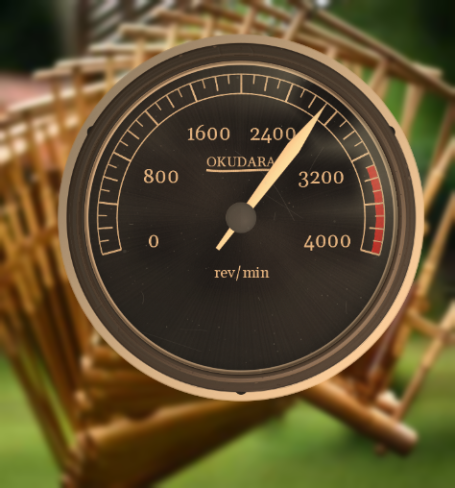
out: 2700 rpm
